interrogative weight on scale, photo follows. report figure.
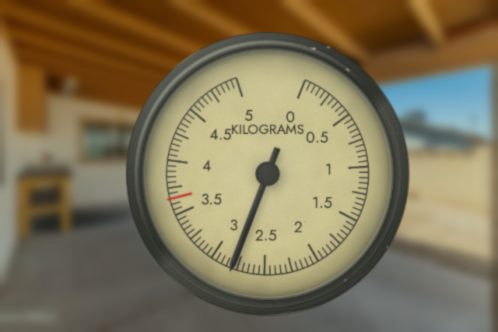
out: 2.8 kg
